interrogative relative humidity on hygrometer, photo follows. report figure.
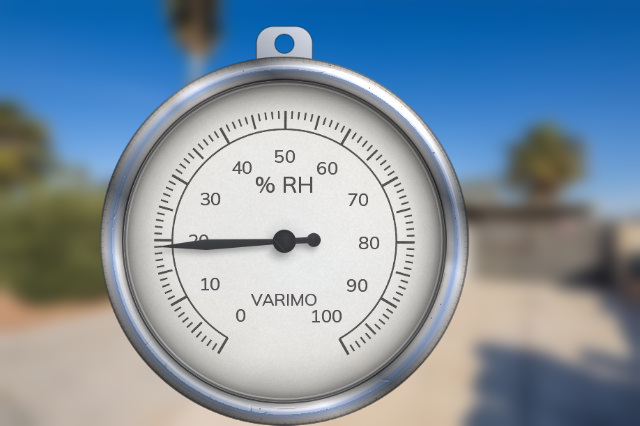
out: 19 %
